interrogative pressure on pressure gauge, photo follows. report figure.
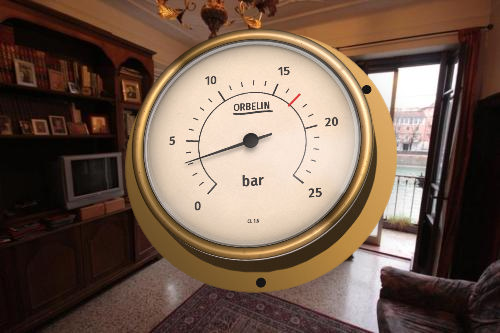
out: 3 bar
